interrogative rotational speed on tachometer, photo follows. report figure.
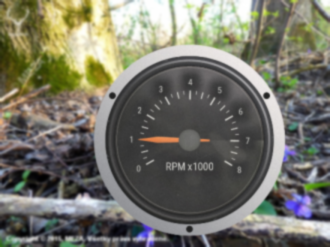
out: 1000 rpm
